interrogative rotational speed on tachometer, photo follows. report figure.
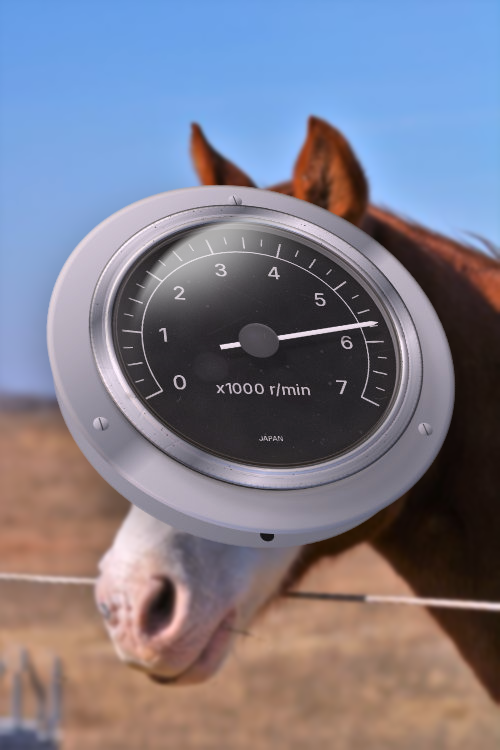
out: 5750 rpm
